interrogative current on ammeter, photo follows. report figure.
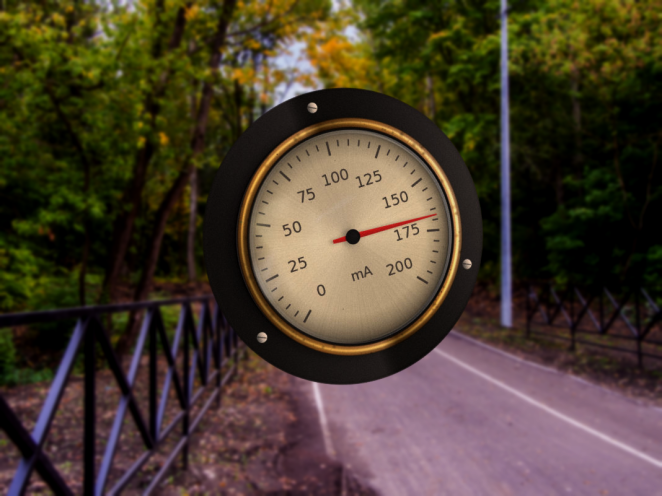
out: 167.5 mA
